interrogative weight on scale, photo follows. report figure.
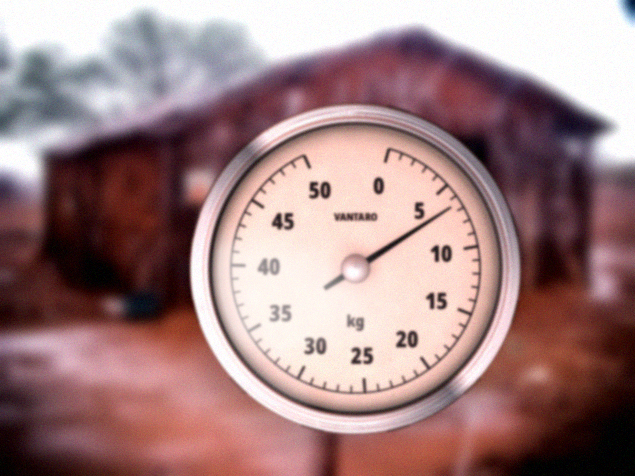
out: 6.5 kg
